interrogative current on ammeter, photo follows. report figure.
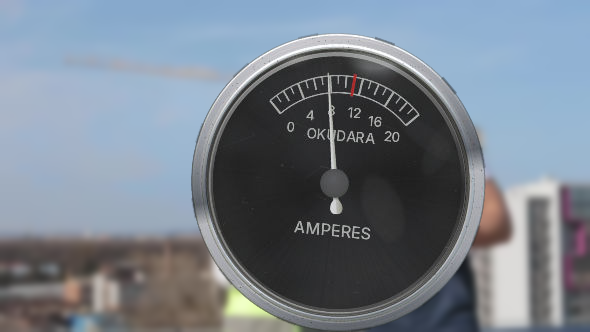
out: 8 A
